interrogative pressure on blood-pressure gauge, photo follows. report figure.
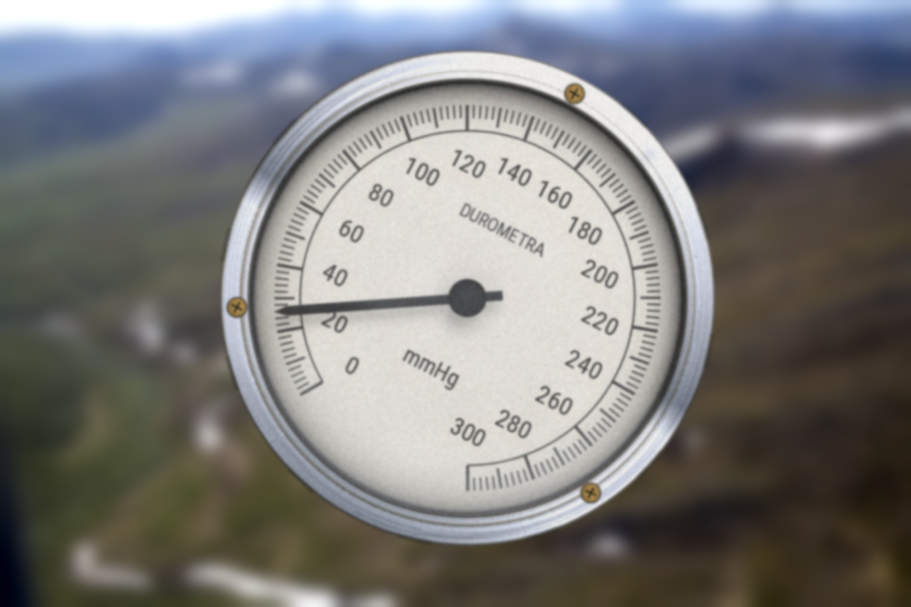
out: 26 mmHg
